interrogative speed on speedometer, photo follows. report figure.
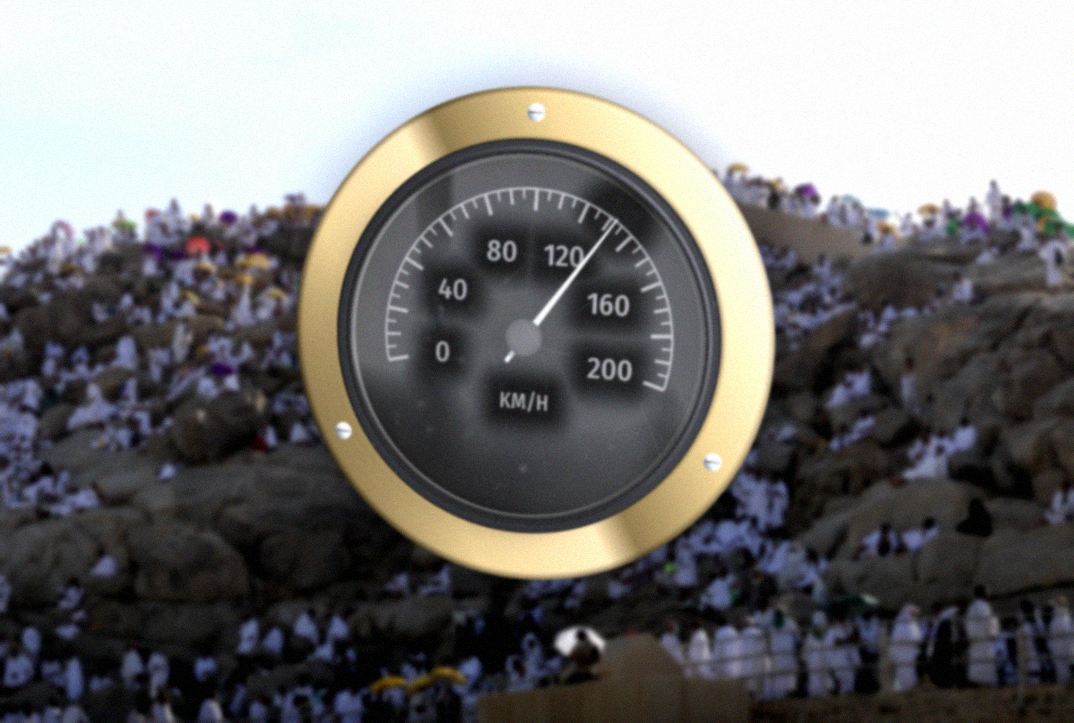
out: 132.5 km/h
